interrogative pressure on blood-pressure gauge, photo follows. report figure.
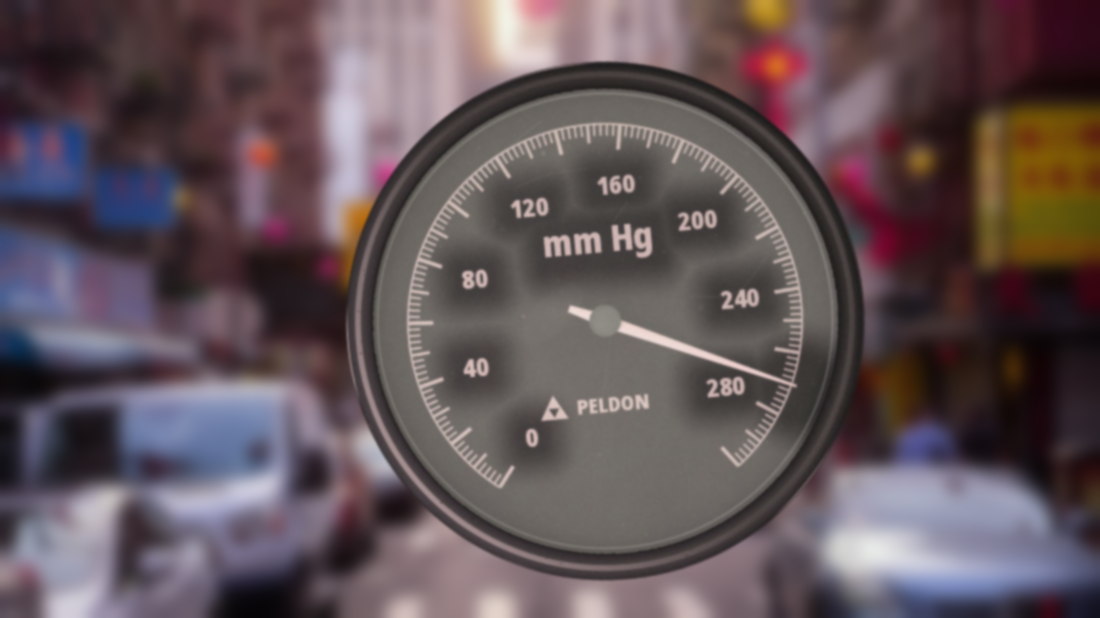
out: 270 mmHg
